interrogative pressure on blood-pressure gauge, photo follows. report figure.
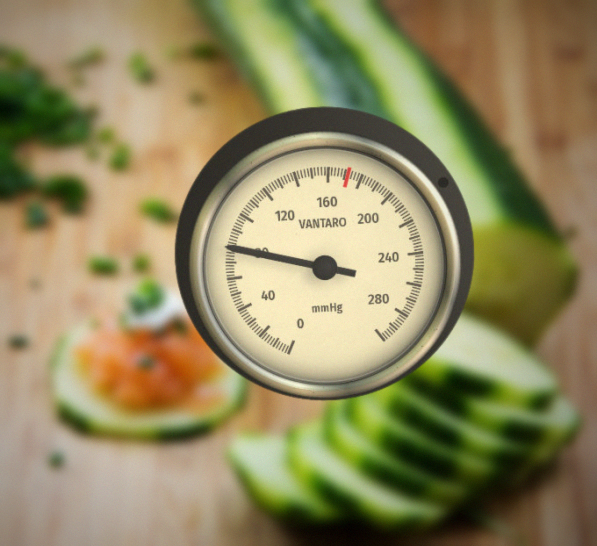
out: 80 mmHg
